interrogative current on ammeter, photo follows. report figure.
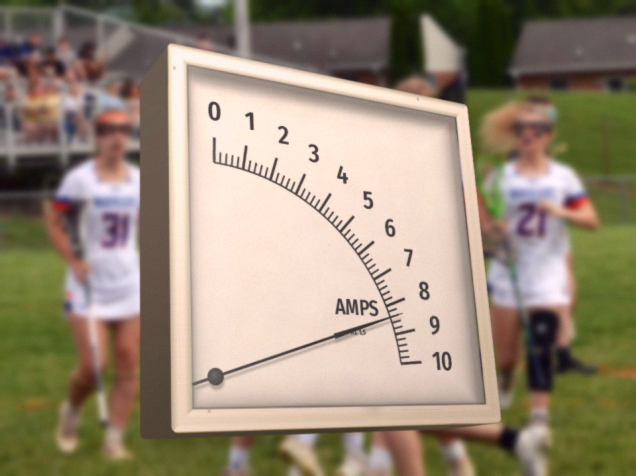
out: 8.4 A
